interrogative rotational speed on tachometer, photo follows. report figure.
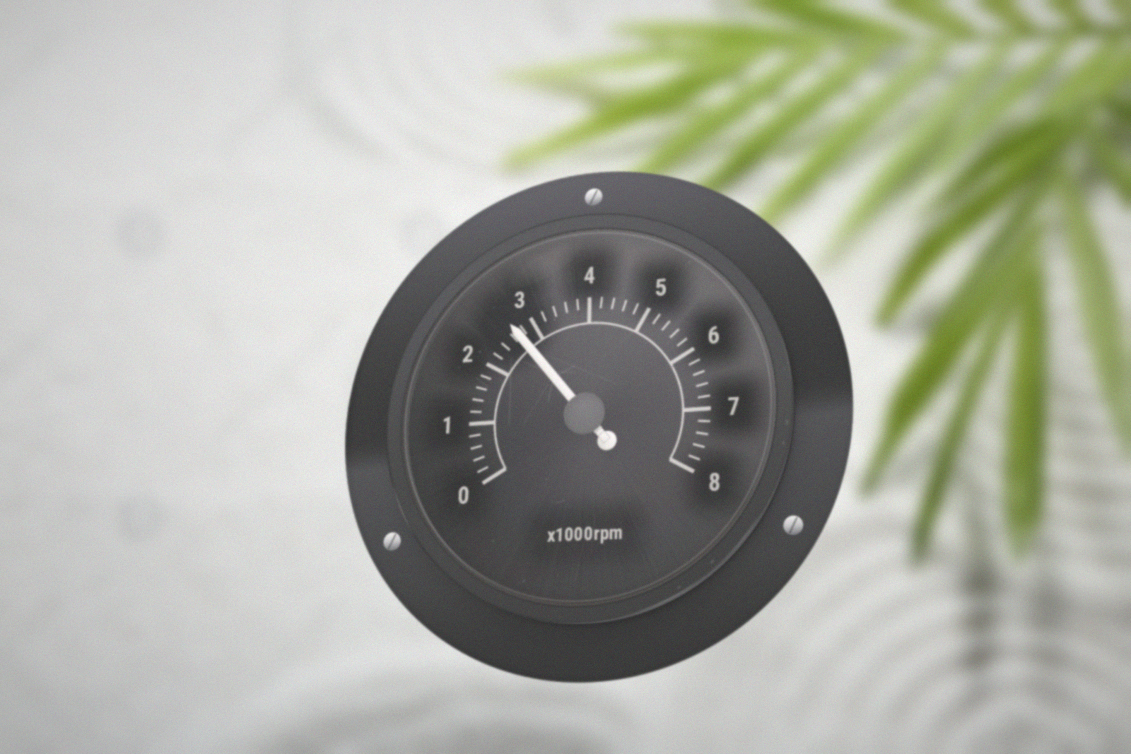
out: 2700 rpm
